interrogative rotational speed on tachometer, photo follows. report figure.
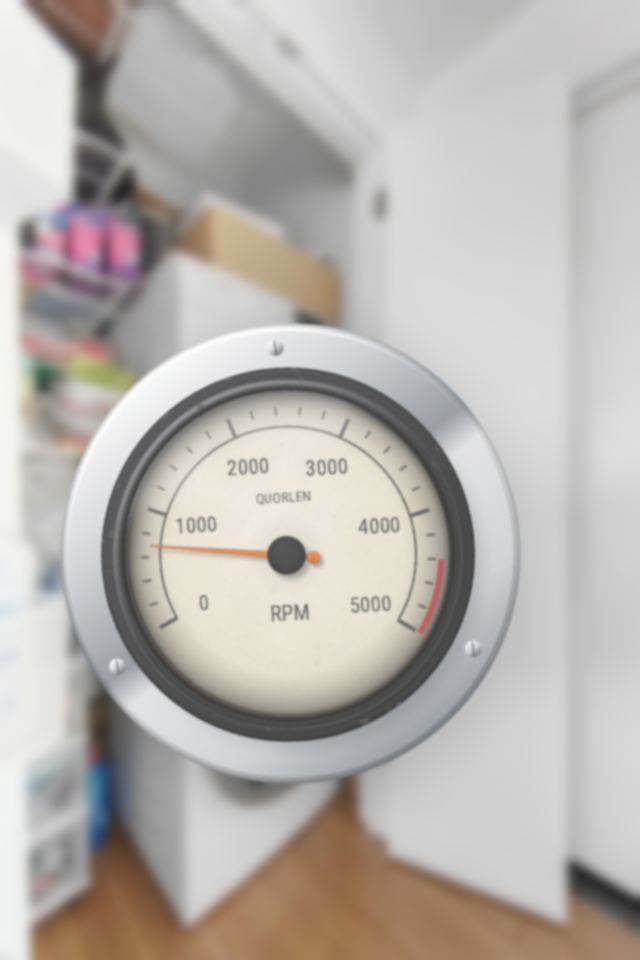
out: 700 rpm
